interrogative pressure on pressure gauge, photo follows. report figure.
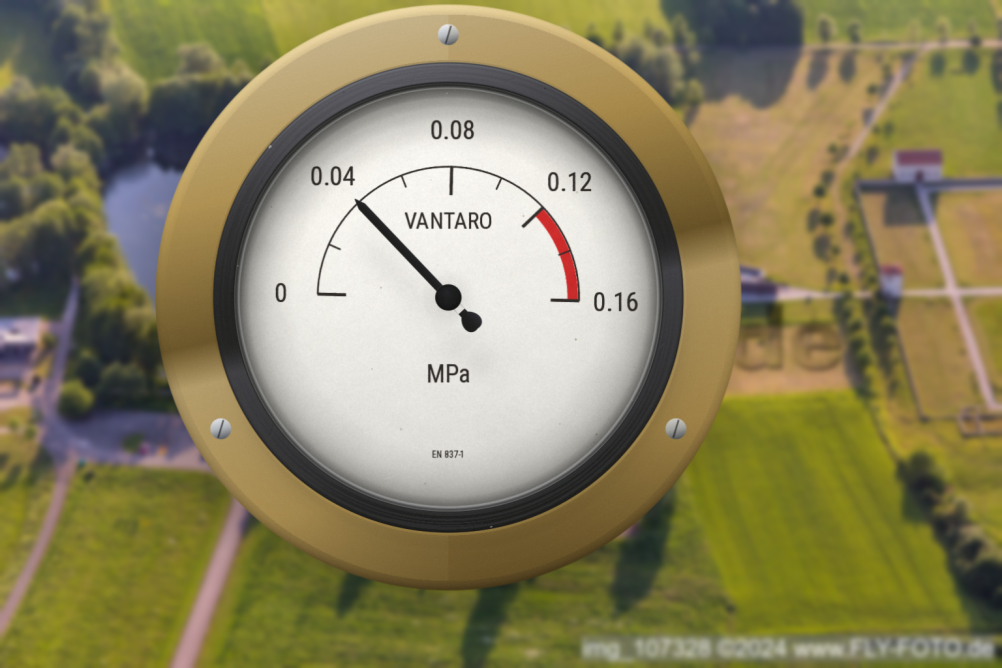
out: 0.04 MPa
